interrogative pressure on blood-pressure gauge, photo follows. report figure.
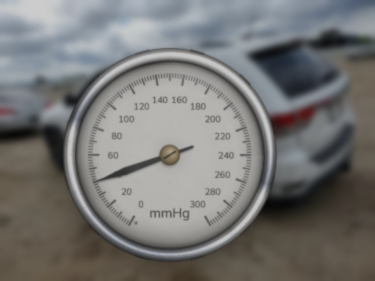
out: 40 mmHg
